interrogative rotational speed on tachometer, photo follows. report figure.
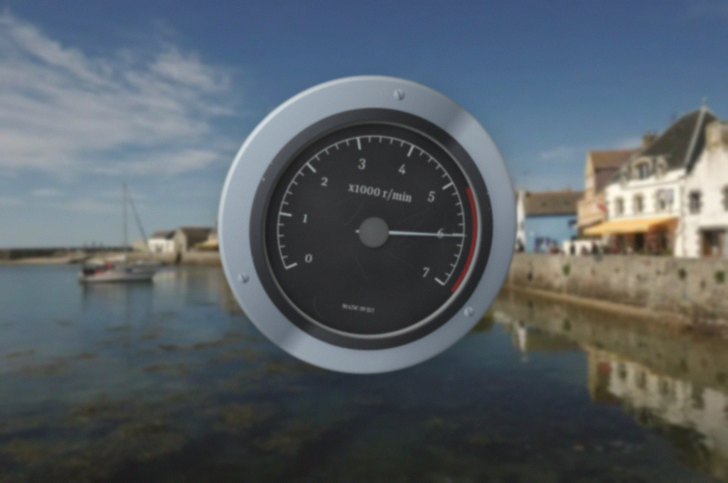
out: 6000 rpm
